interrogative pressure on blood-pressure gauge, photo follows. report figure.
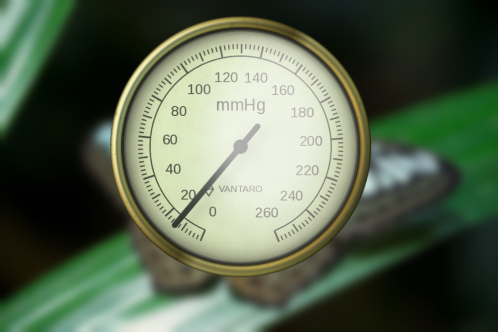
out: 14 mmHg
